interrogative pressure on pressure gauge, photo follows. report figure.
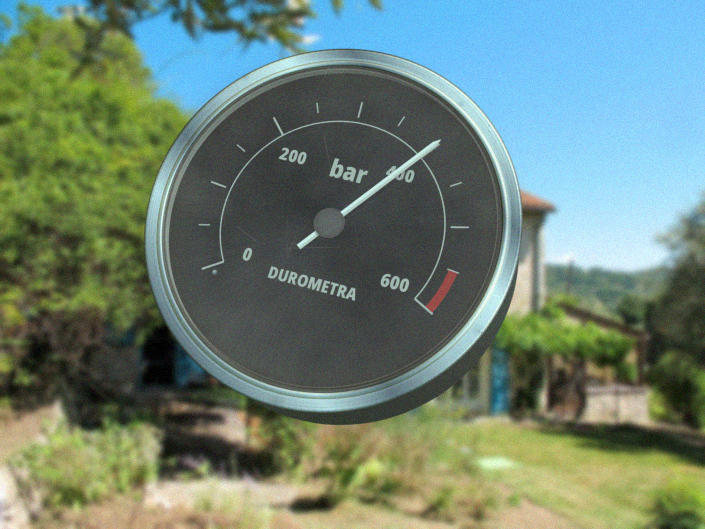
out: 400 bar
